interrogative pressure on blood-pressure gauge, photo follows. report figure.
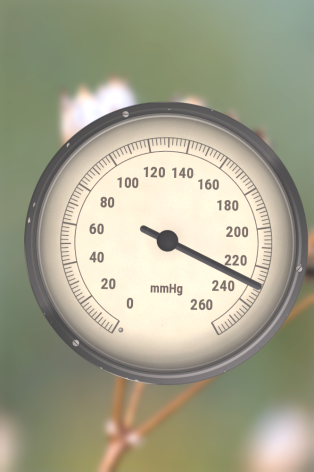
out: 230 mmHg
